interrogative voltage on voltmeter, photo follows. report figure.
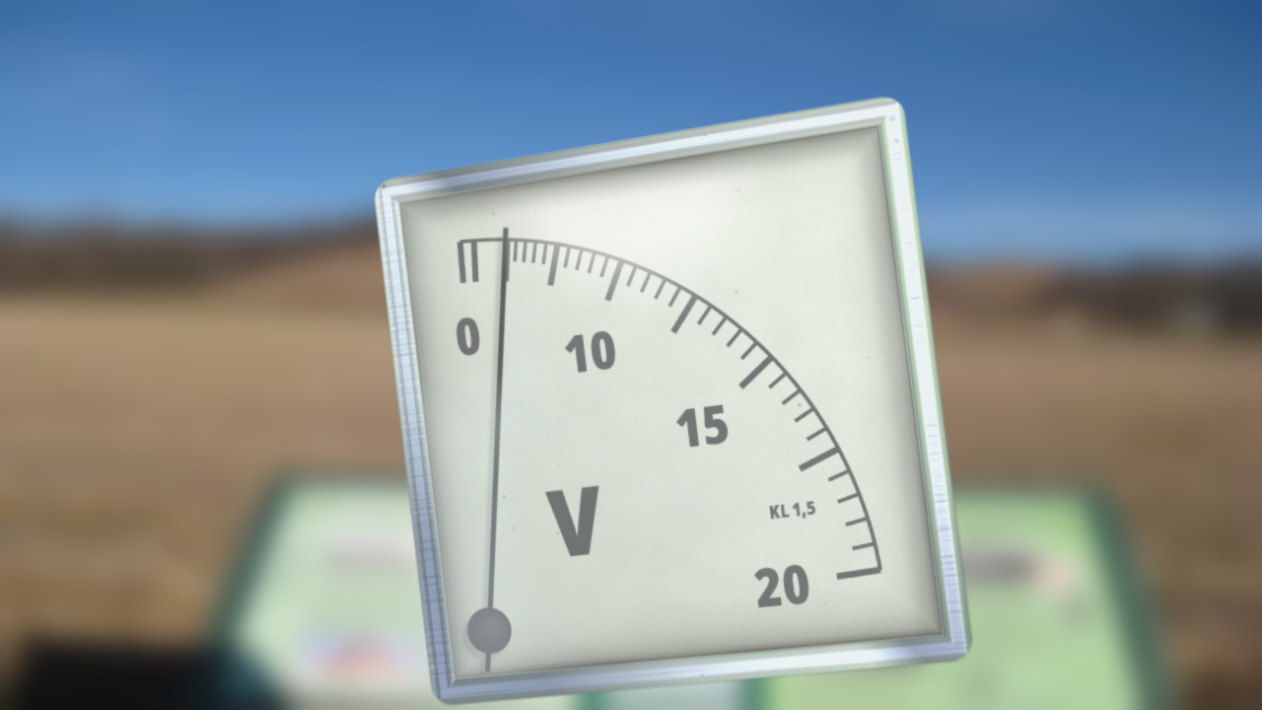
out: 5 V
